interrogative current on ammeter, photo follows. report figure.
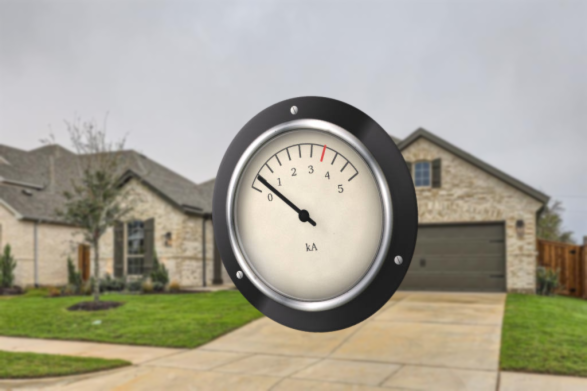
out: 0.5 kA
